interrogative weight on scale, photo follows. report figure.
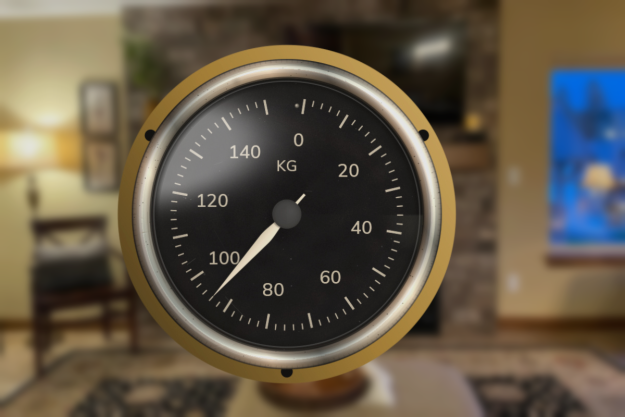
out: 94 kg
